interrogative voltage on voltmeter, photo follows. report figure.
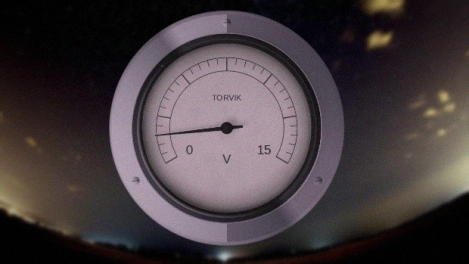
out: 1.5 V
